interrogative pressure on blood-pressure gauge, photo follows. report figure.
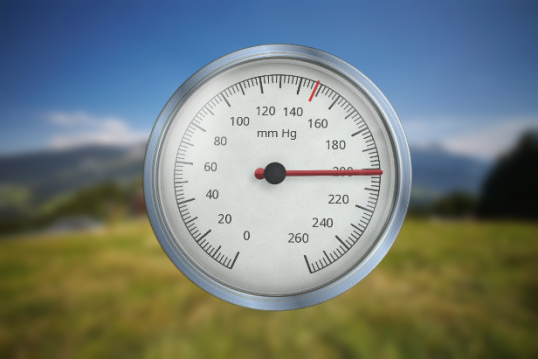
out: 202 mmHg
